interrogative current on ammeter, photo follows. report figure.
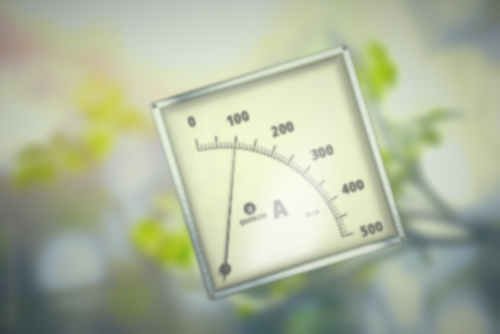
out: 100 A
